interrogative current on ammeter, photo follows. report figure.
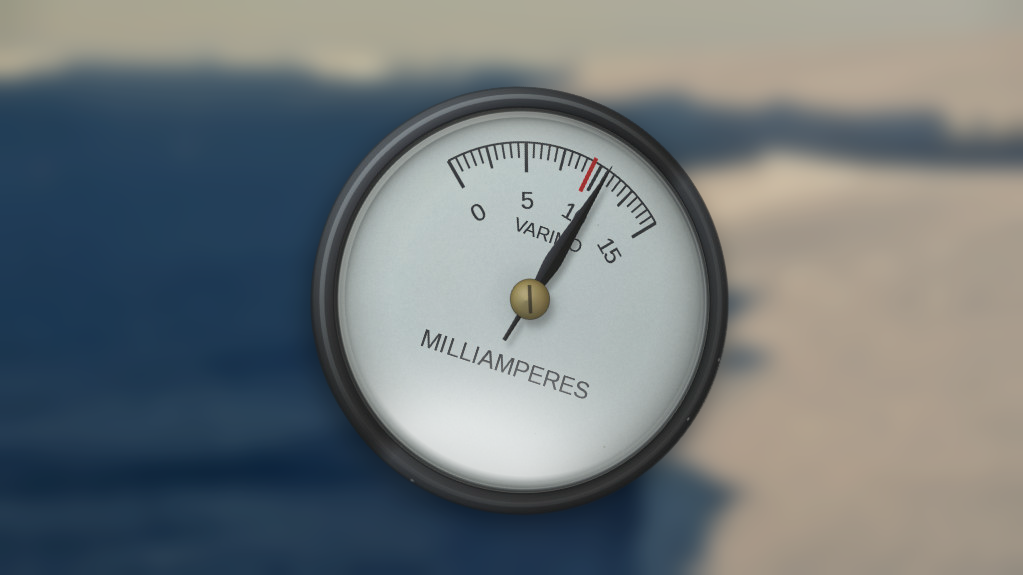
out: 10.5 mA
